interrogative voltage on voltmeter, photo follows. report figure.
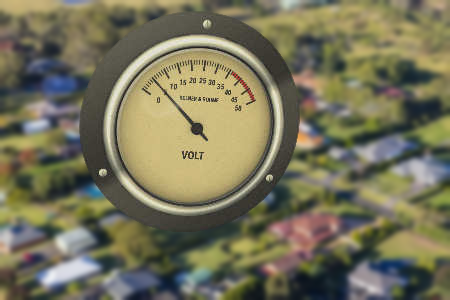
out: 5 V
